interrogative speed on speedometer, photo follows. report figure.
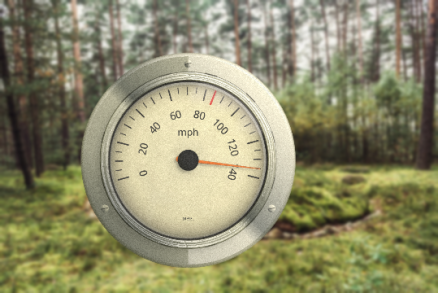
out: 135 mph
